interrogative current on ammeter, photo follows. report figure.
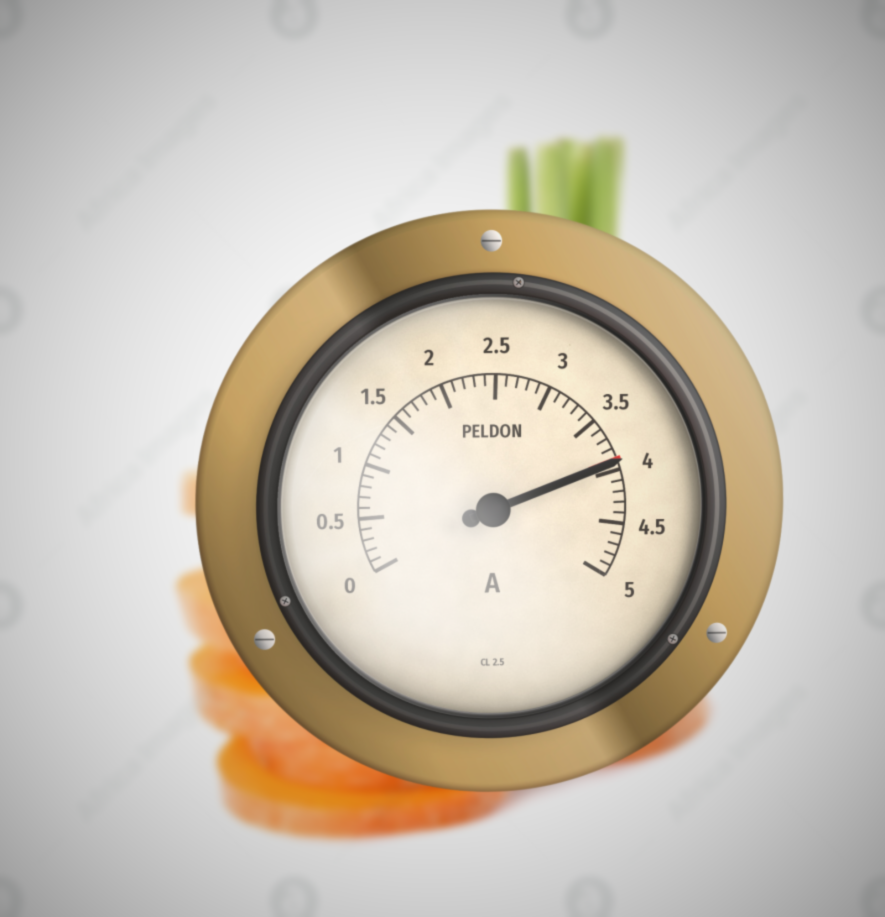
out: 3.9 A
